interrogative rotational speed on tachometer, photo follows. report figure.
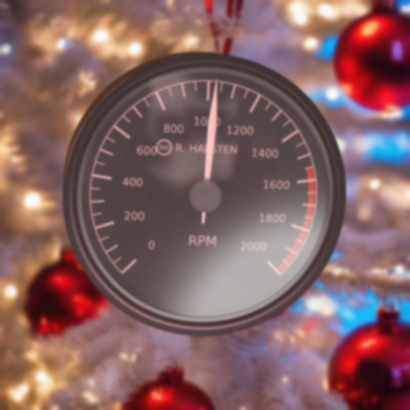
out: 1025 rpm
